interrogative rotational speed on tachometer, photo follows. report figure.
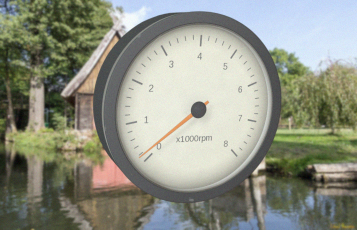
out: 200 rpm
